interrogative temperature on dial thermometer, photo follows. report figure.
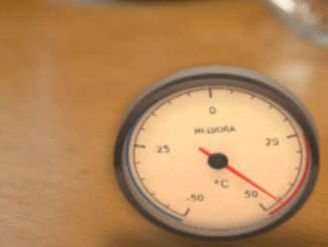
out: 45 °C
